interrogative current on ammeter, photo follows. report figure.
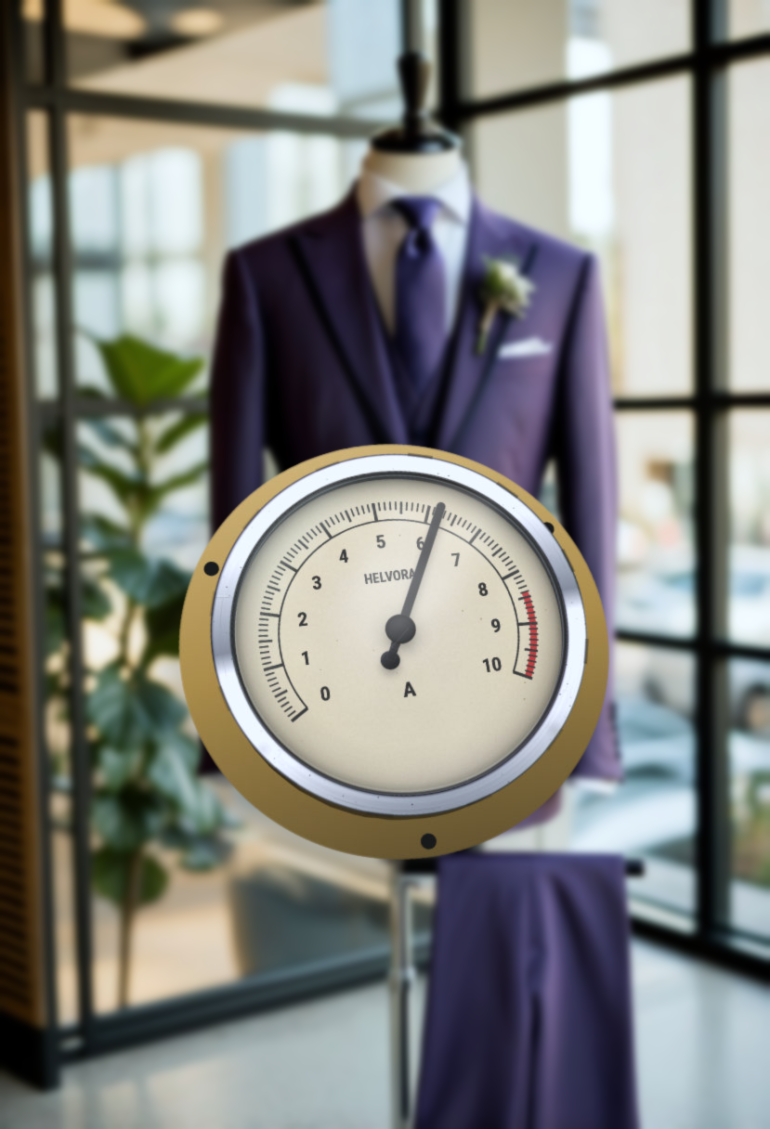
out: 6.2 A
